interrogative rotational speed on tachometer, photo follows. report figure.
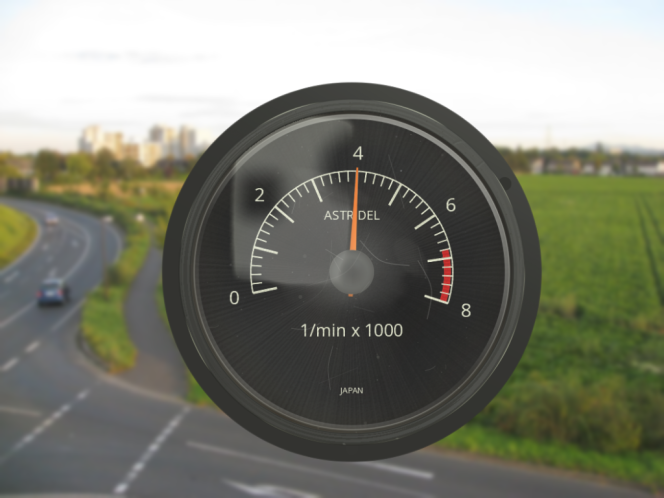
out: 4000 rpm
